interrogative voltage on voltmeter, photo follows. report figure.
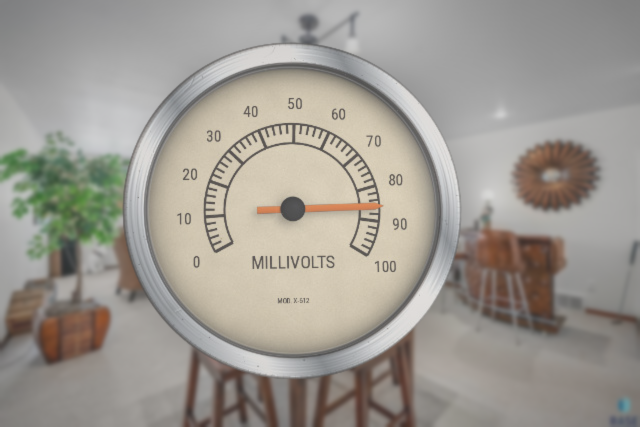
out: 86 mV
